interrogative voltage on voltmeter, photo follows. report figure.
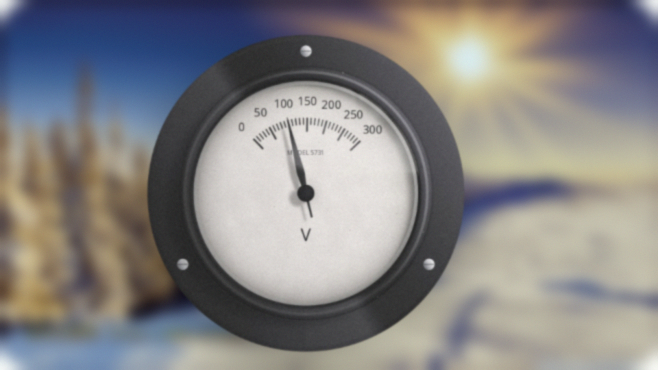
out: 100 V
